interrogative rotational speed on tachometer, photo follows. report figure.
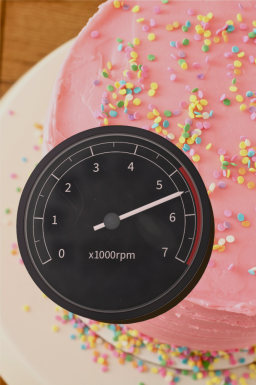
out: 5500 rpm
